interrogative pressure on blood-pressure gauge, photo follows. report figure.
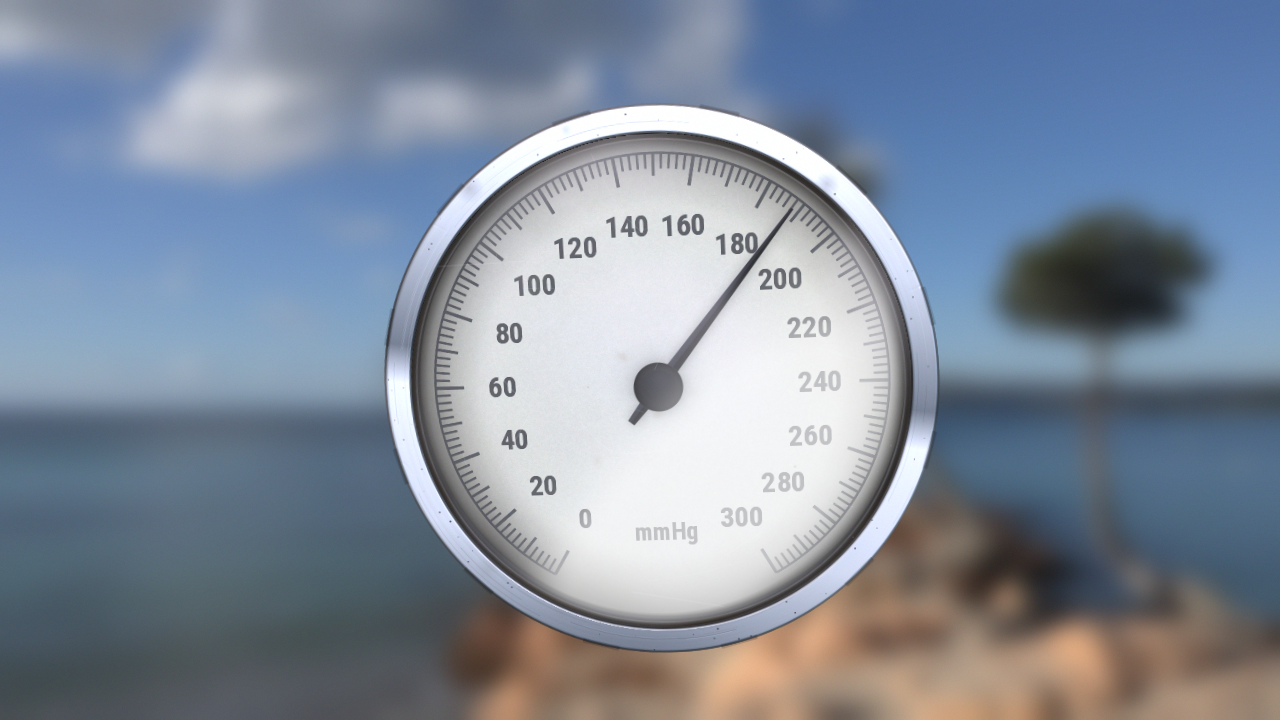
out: 188 mmHg
